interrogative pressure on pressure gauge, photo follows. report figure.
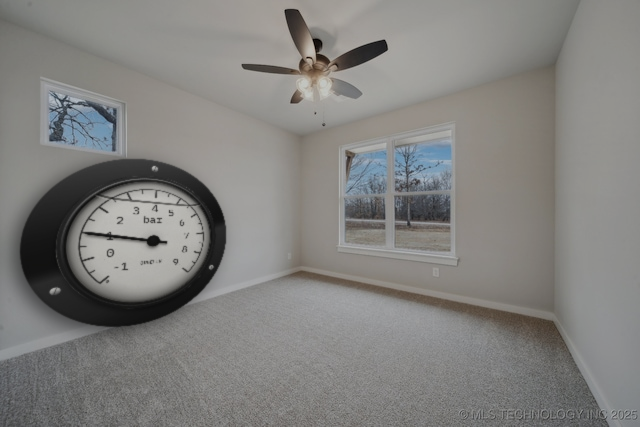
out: 1 bar
